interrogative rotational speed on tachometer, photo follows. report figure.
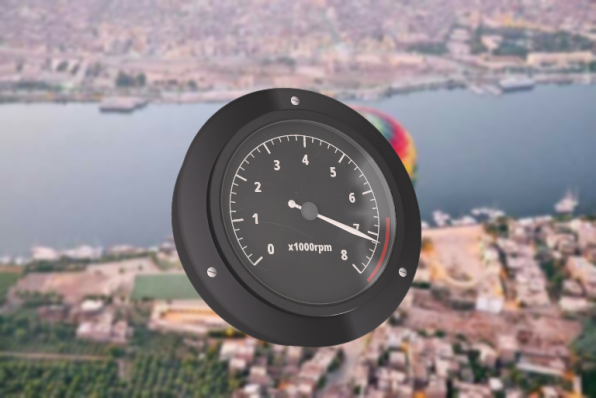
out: 7200 rpm
